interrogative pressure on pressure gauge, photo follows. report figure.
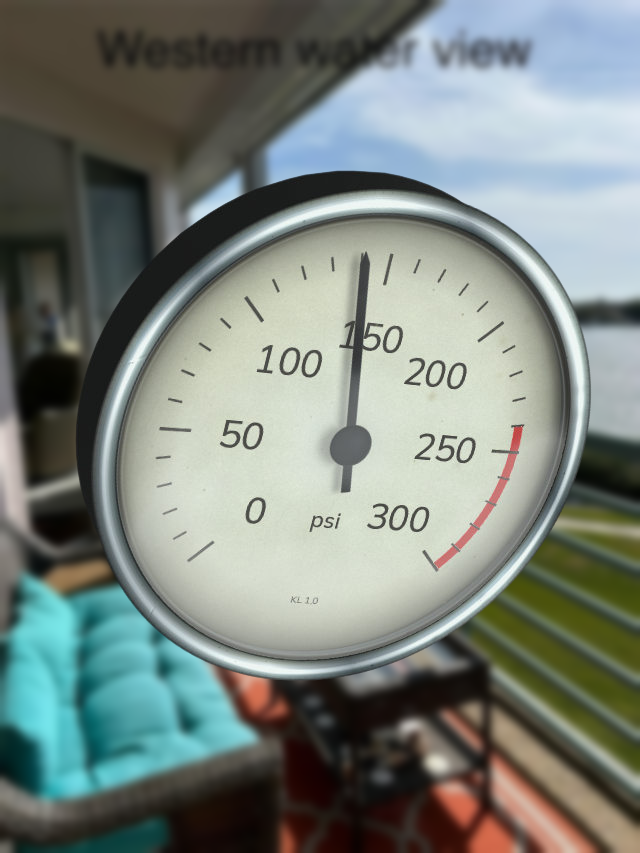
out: 140 psi
